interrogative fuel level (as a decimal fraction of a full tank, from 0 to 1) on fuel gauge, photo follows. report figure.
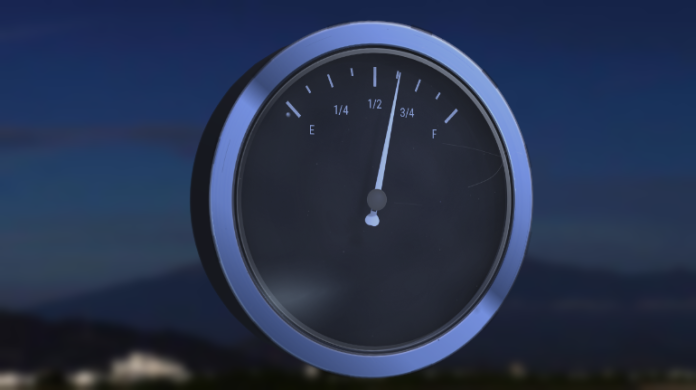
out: 0.625
